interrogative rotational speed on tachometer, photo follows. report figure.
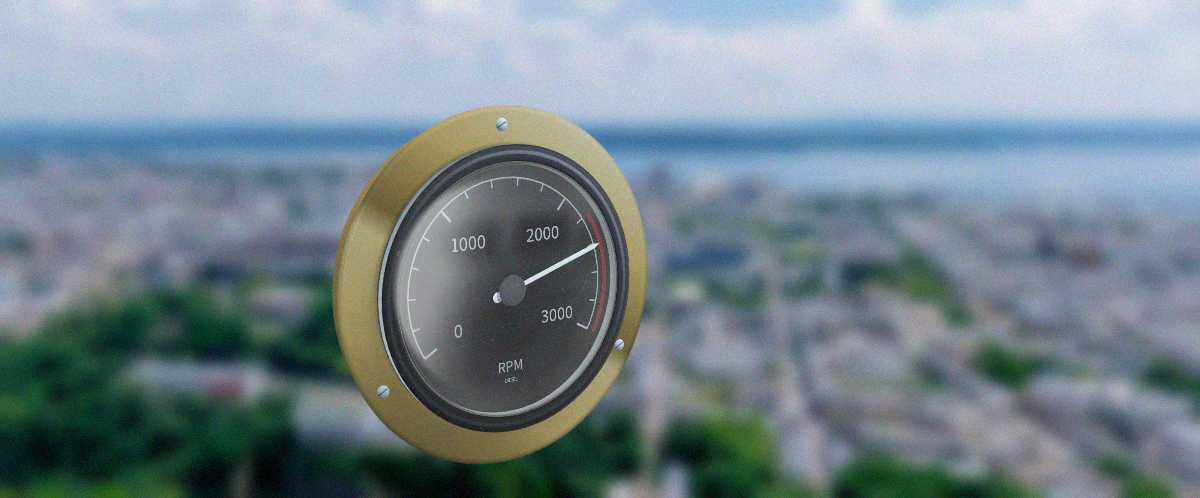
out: 2400 rpm
